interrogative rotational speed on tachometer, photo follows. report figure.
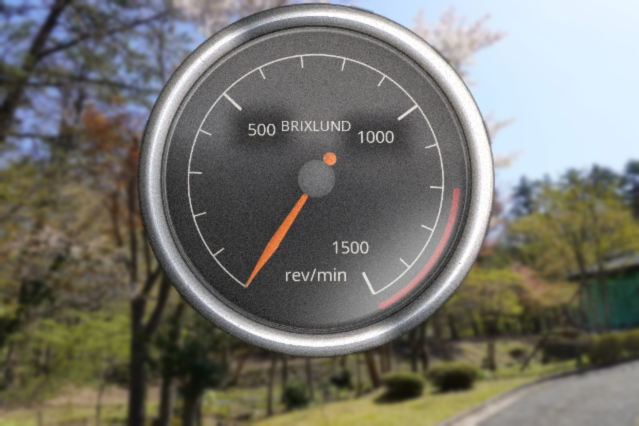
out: 0 rpm
